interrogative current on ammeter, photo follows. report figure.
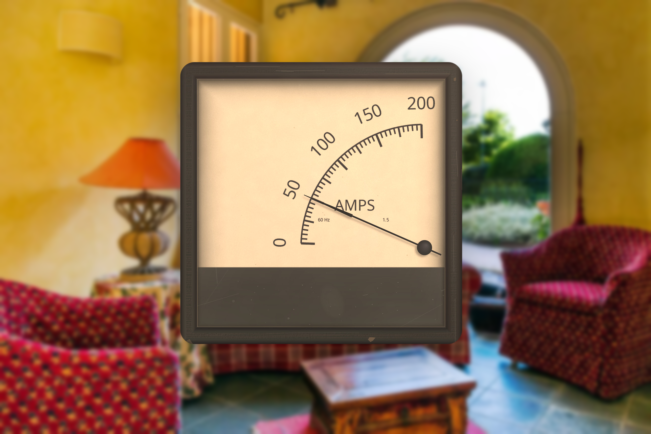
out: 50 A
